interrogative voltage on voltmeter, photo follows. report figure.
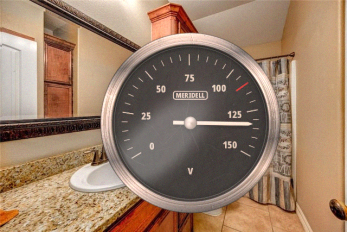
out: 132.5 V
